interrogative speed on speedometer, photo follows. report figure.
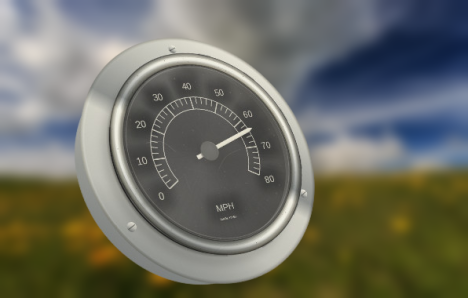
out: 64 mph
